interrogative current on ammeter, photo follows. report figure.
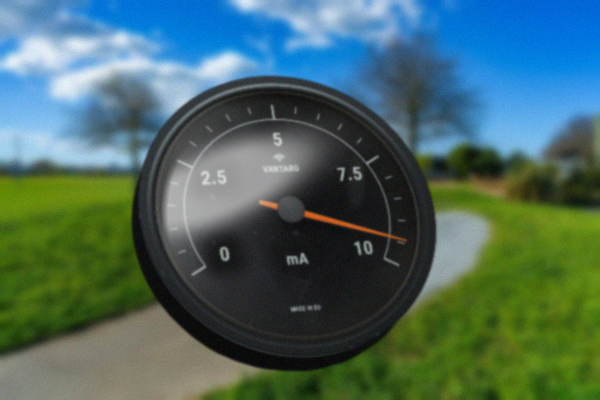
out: 9.5 mA
